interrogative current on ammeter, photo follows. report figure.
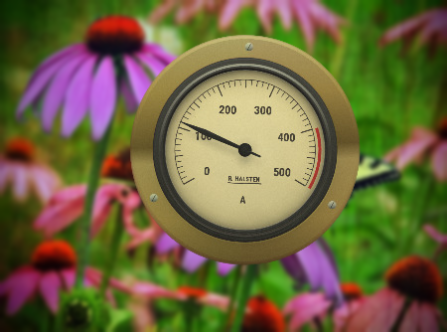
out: 110 A
